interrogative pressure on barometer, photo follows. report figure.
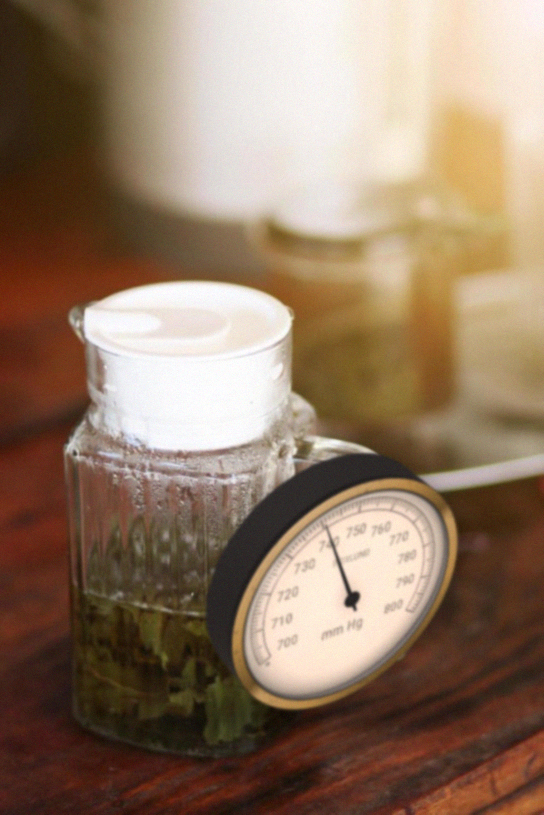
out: 740 mmHg
